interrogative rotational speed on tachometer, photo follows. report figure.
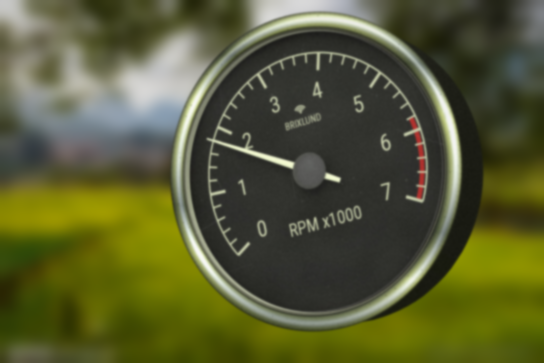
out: 1800 rpm
